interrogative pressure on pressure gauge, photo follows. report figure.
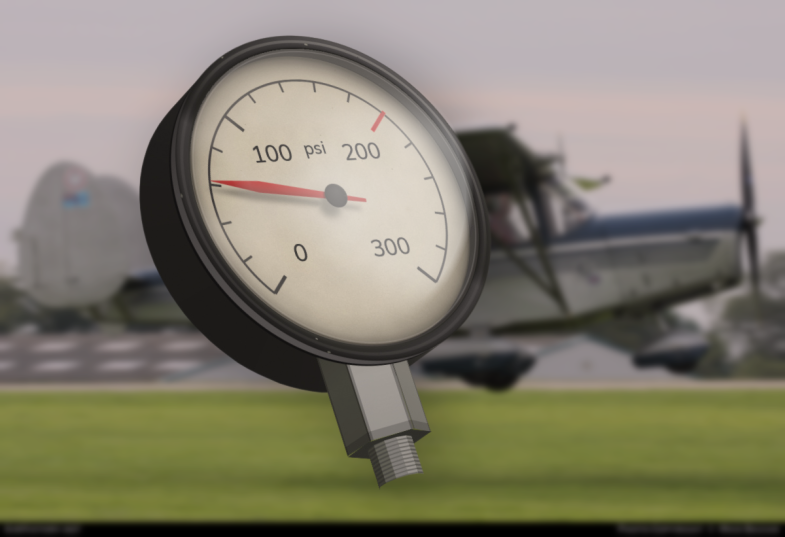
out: 60 psi
